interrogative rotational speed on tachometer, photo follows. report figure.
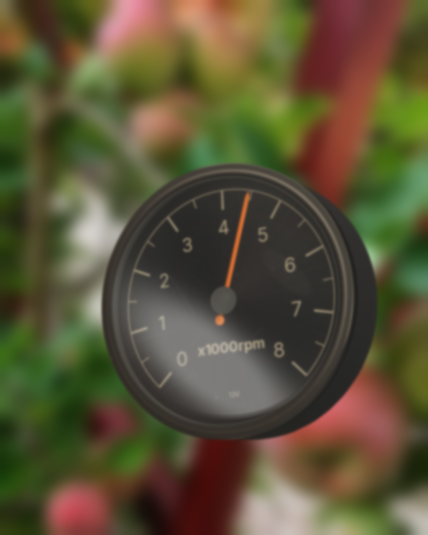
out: 4500 rpm
